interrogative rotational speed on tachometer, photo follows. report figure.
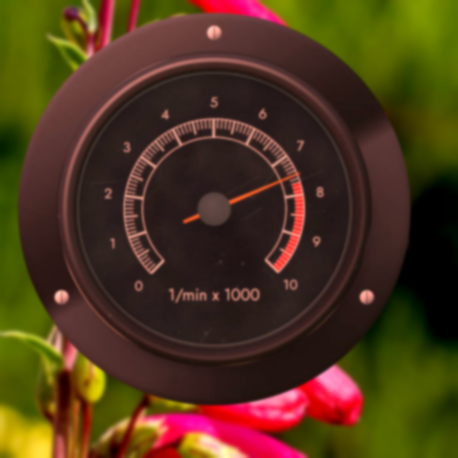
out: 7500 rpm
